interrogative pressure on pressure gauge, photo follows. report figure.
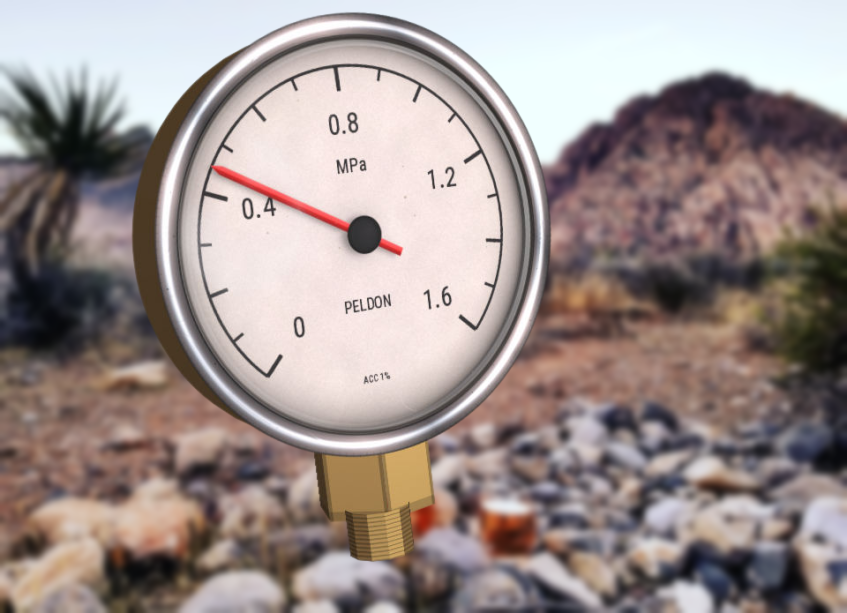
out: 0.45 MPa
